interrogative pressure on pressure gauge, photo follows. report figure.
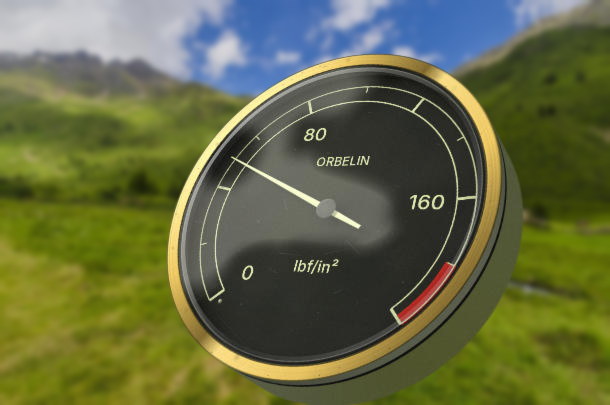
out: 50 psi
